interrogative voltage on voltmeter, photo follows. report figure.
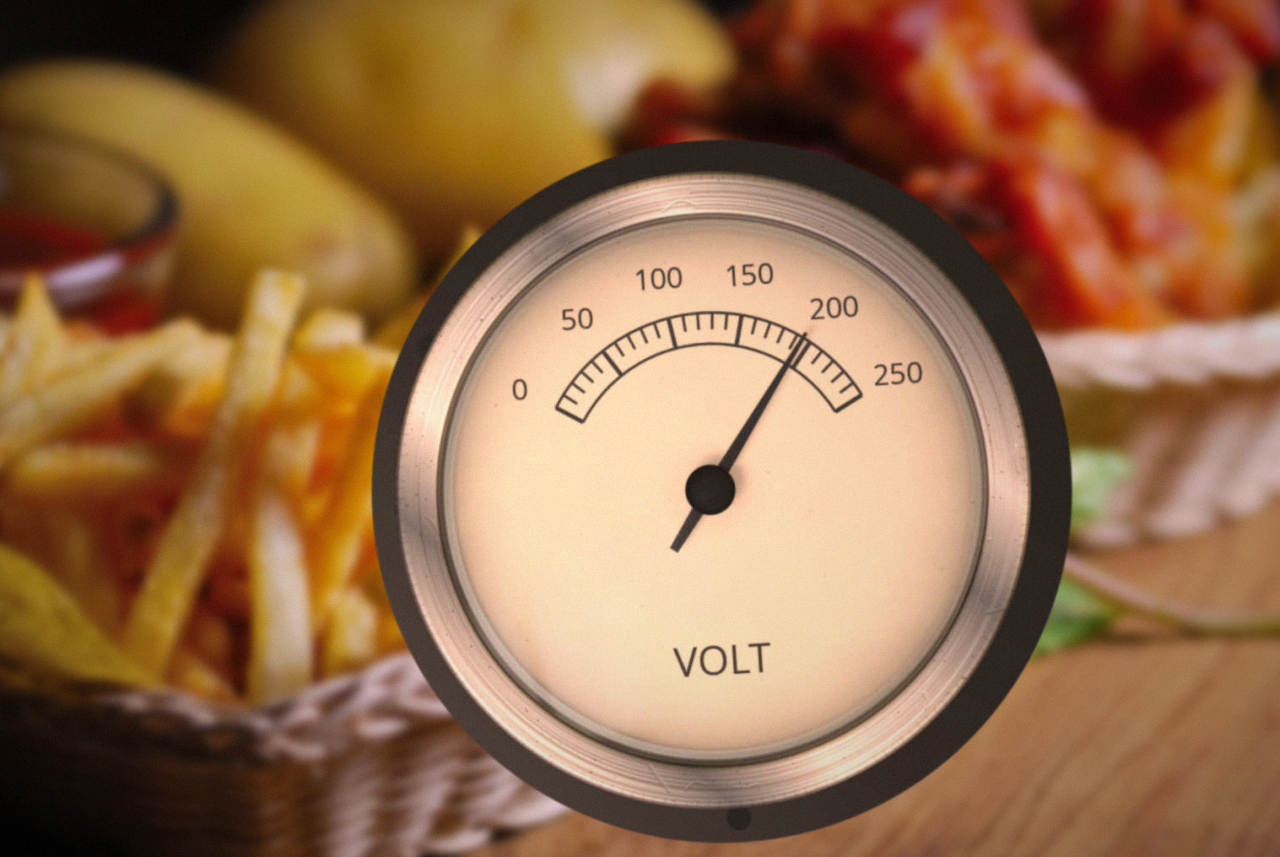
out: 195 V
